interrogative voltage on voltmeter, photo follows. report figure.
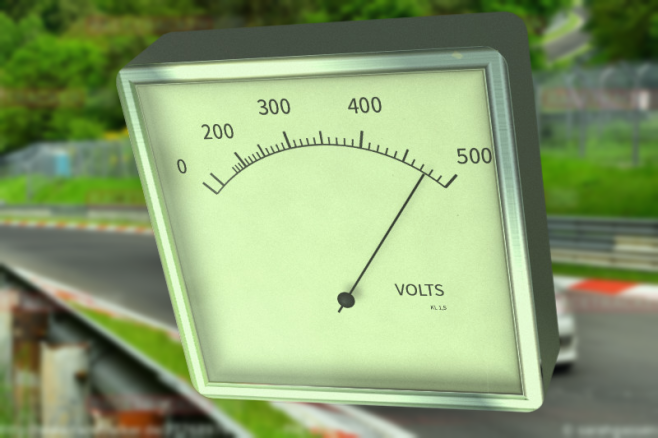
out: 475 V
